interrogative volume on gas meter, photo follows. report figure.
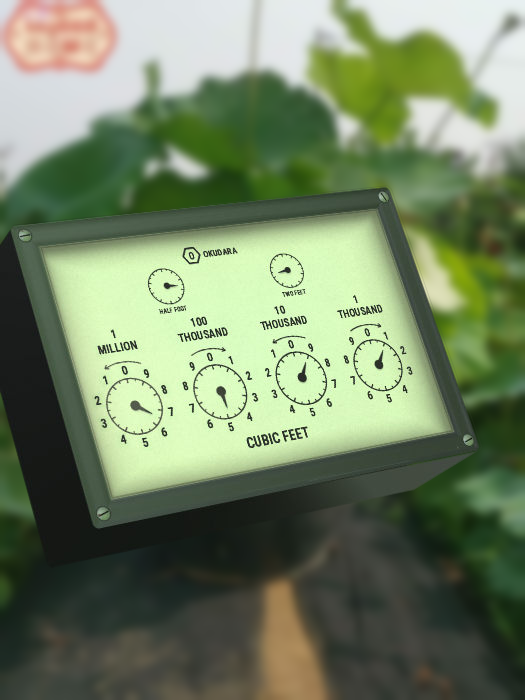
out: 649100 ft³
